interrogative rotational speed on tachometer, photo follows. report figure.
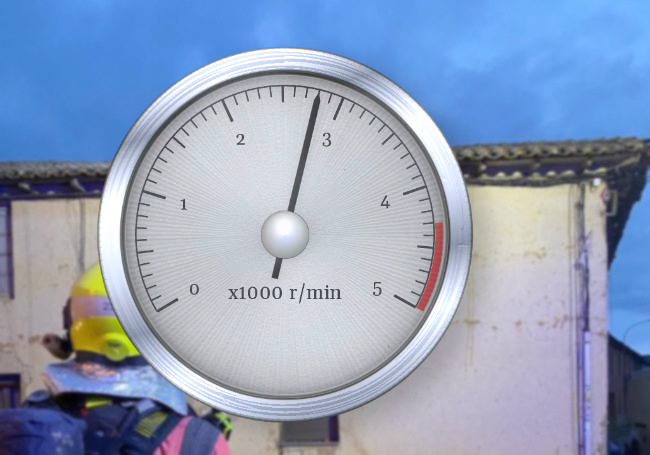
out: 2800 rpm
